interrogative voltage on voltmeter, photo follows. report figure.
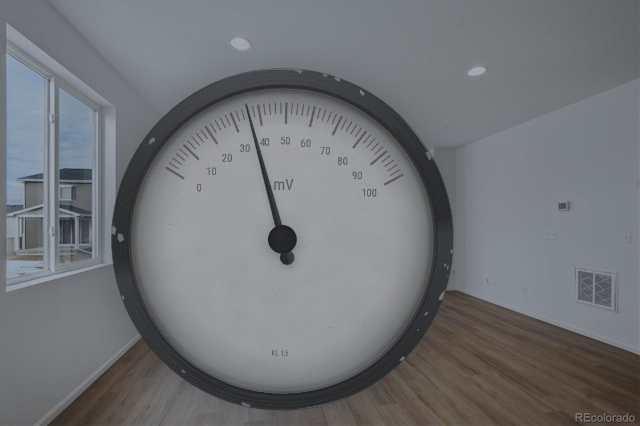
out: 36 mV
